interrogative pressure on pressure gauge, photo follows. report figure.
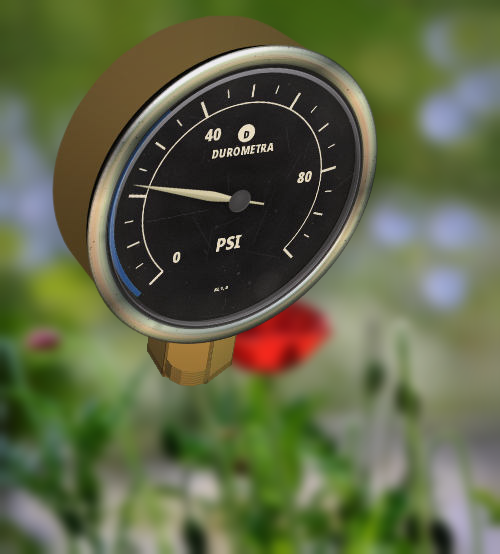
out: 22.5 psi
